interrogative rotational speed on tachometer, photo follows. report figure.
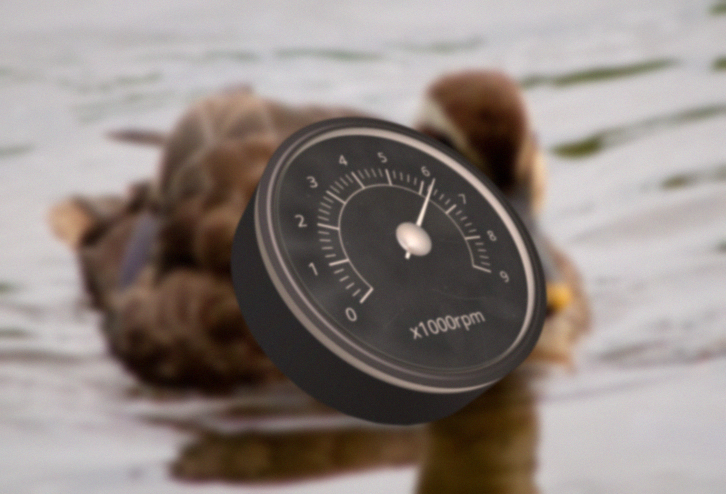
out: 6200 rpm
